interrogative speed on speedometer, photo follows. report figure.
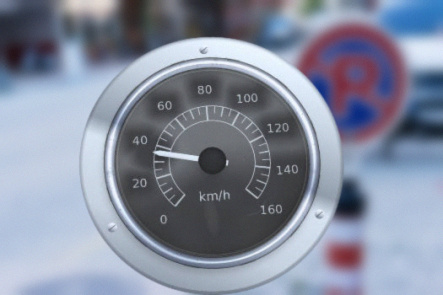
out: 35 km/h
